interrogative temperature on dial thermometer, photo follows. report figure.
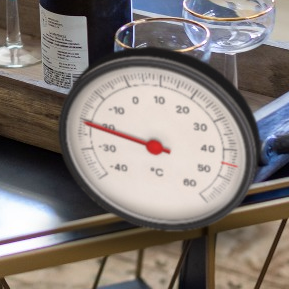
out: -20 °C
